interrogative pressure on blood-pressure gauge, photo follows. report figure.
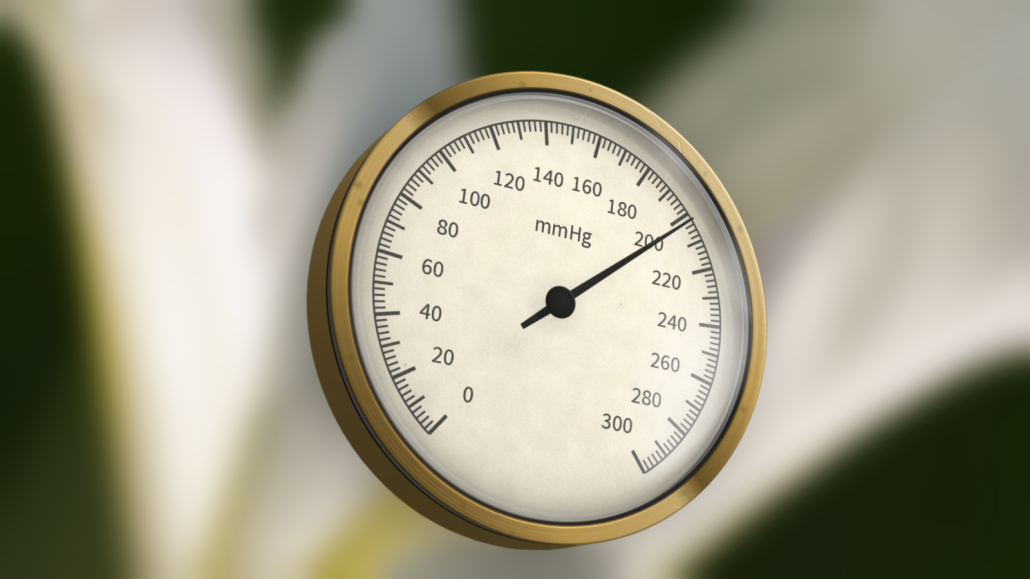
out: 202 mmHg
